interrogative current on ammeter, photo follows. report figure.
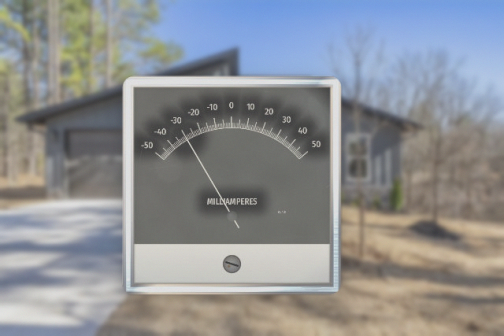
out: -30 mA
